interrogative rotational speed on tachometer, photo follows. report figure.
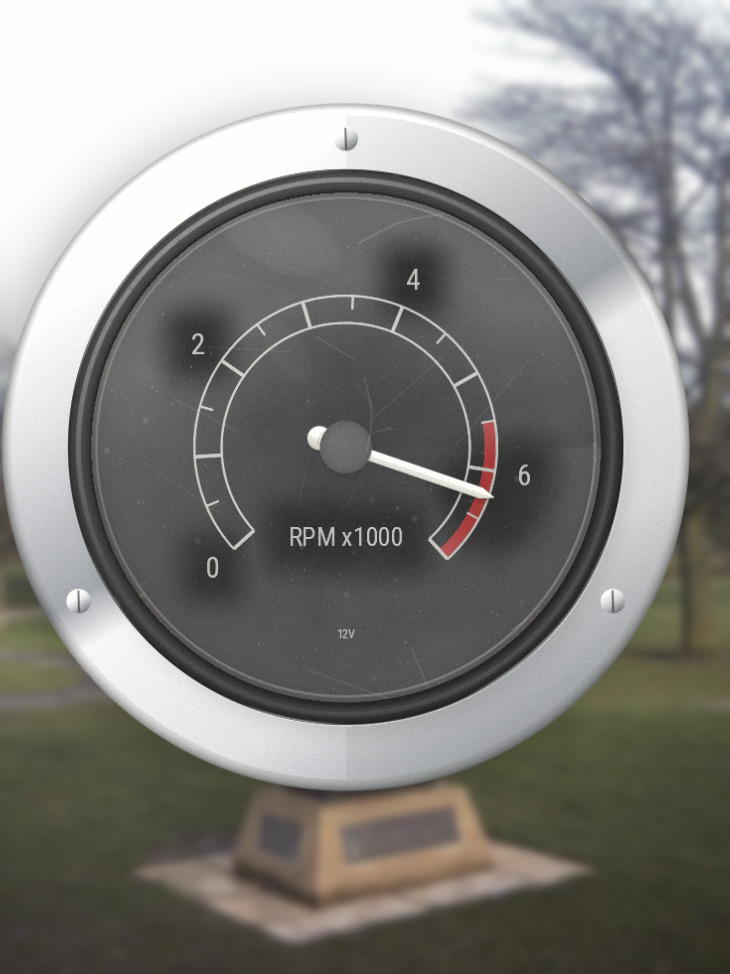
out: 6250 rpm
